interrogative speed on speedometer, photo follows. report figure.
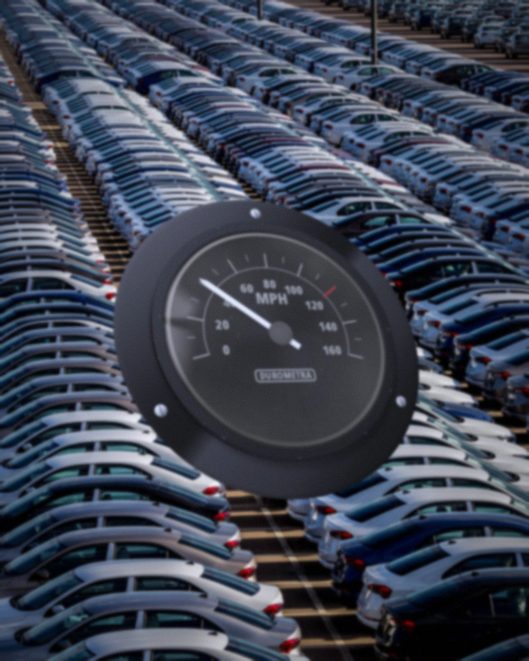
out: 40 mph
